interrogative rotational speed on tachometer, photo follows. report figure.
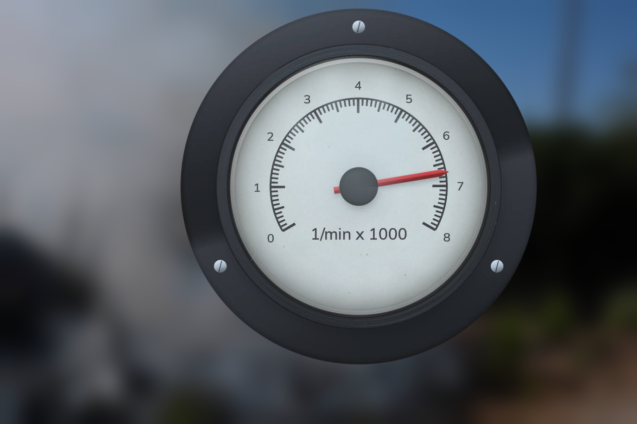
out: 6700 rpm
